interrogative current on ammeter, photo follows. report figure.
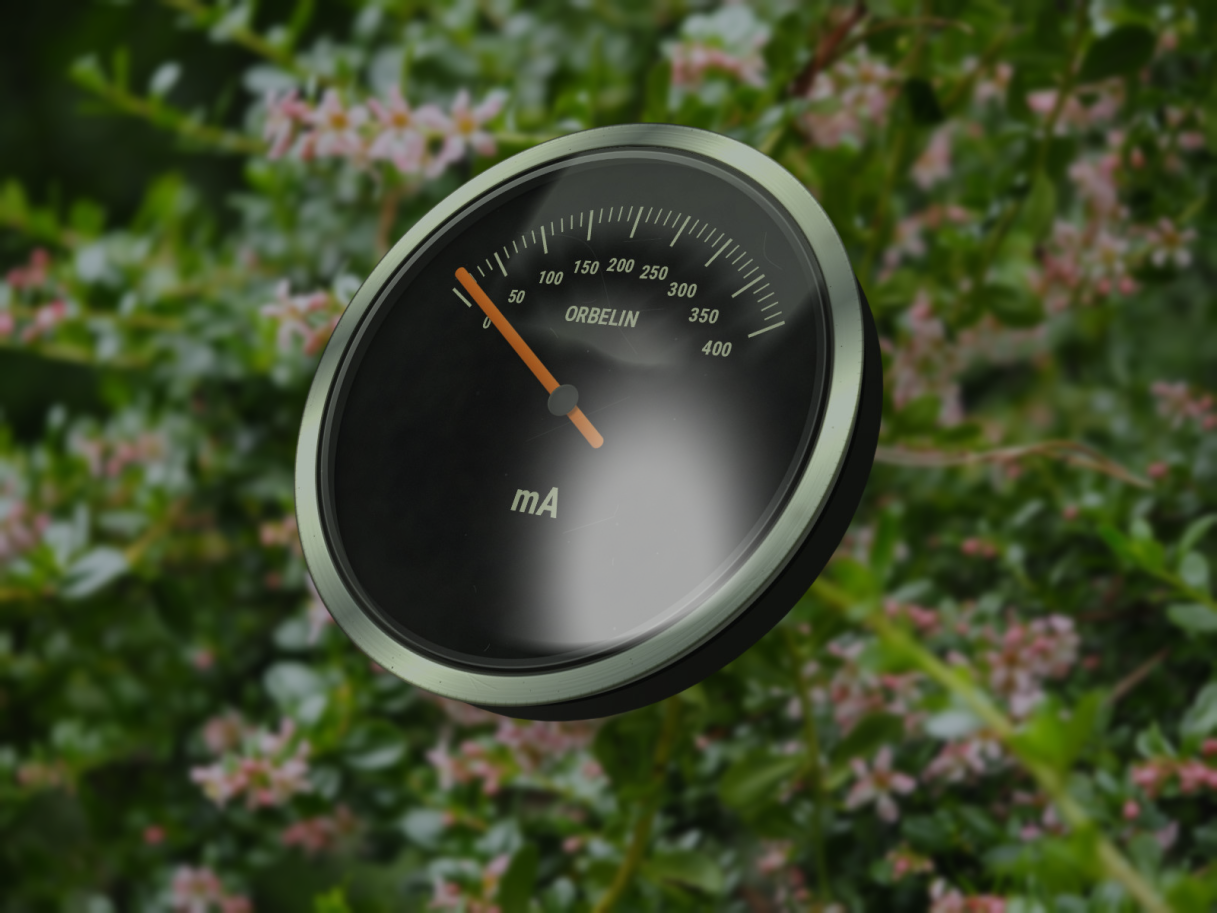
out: 15 mA
